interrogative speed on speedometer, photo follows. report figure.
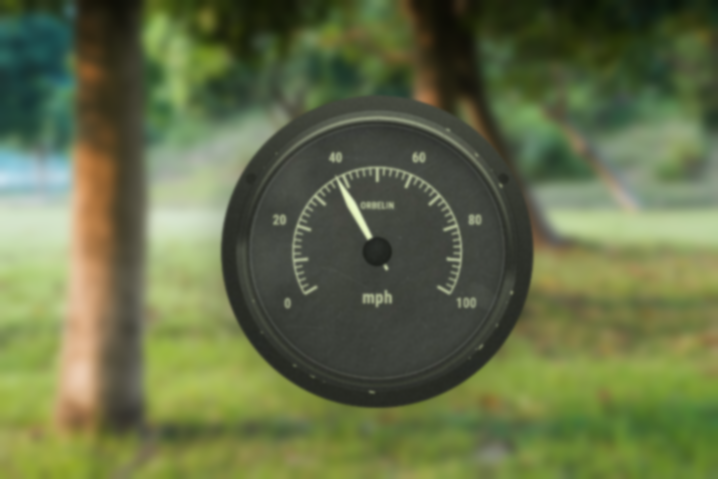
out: 38 mph
